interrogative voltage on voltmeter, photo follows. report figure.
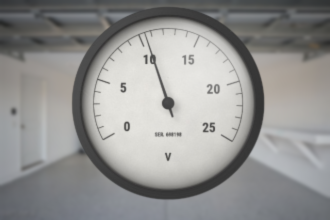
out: 10.5 V
